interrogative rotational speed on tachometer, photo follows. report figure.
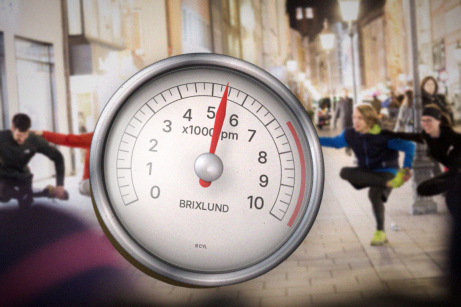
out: 5375 rpm
